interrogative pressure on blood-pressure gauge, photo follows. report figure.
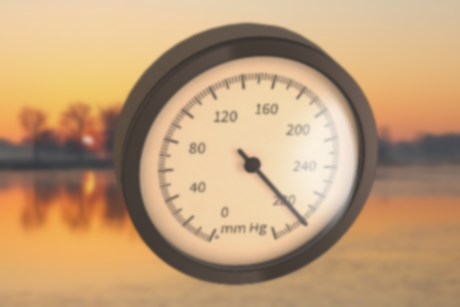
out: 280 mmHg
